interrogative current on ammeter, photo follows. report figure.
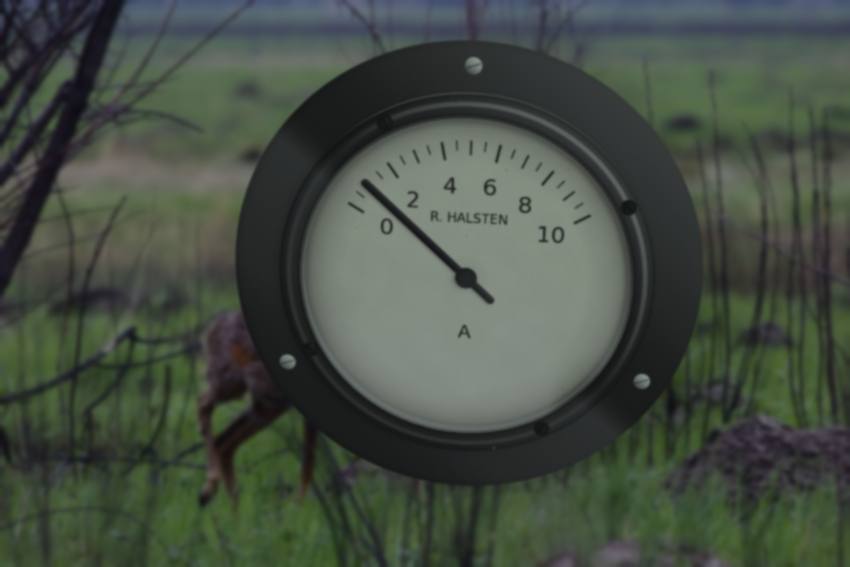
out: 1 A
